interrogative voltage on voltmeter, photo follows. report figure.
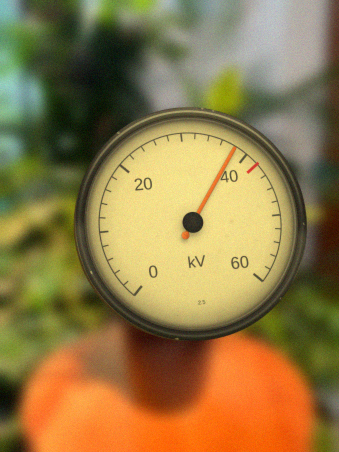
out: 38 kV
